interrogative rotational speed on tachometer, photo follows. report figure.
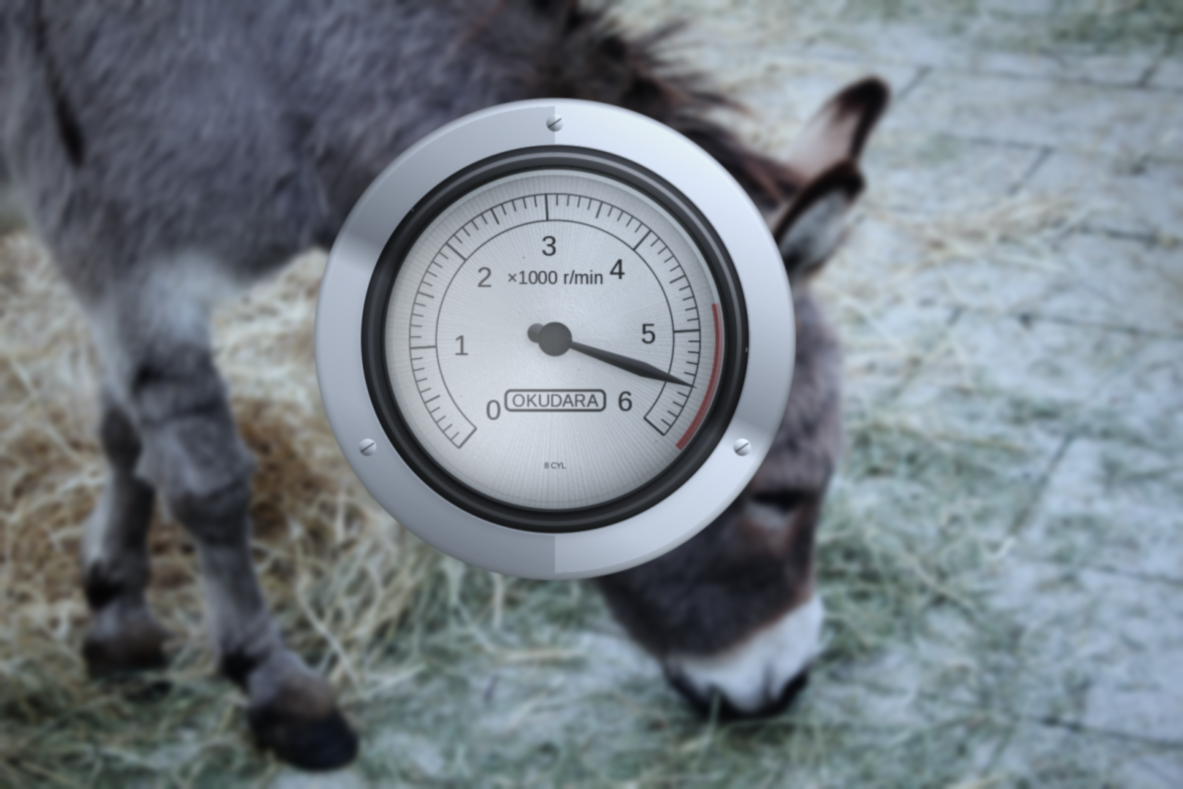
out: 5500 rpm
